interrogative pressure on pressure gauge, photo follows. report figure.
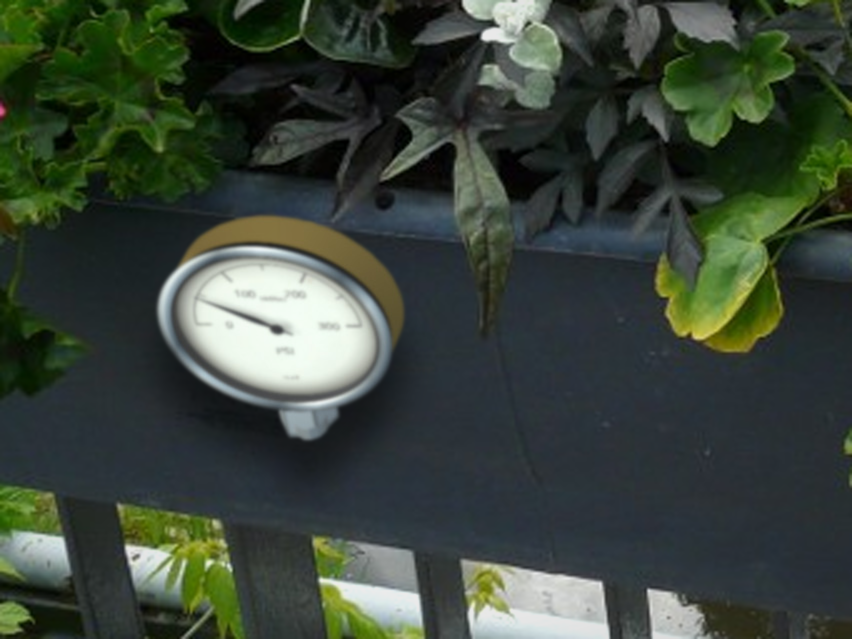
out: 50 psi
